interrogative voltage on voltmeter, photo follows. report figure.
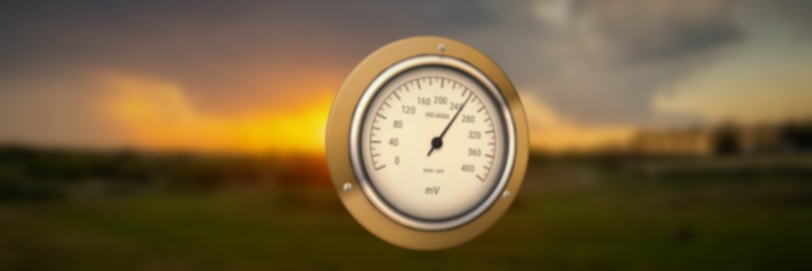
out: 250 mV
